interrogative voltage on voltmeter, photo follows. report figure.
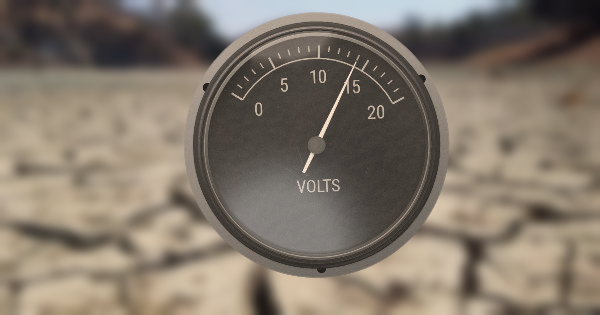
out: 14 V
